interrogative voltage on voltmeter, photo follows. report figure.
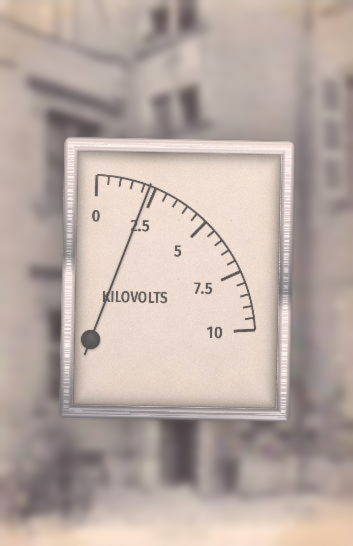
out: 2.25 kV
